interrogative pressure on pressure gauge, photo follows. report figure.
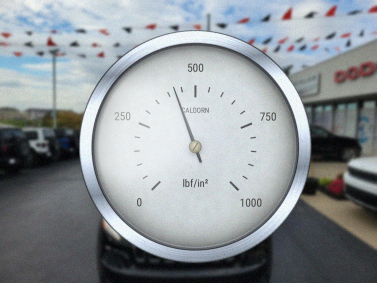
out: 425 psi
